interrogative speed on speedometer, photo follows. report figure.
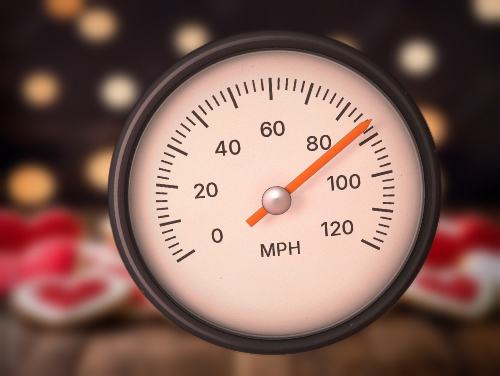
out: 86 mph
